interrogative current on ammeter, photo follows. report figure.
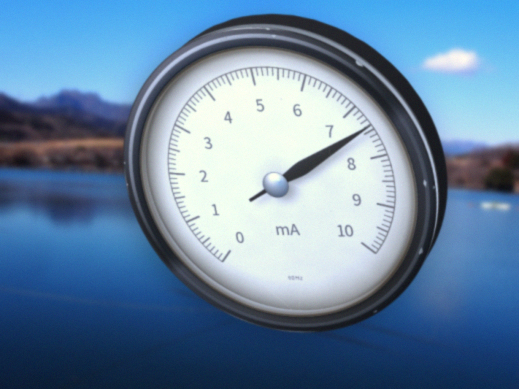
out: 7.4 mA
